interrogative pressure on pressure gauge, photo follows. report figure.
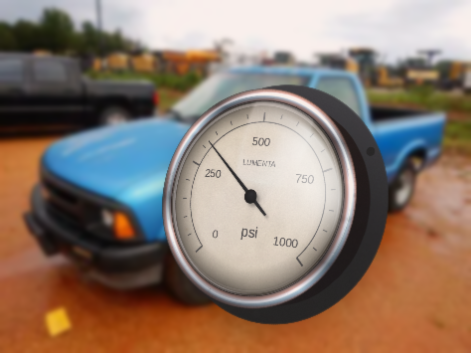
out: 325 psi
